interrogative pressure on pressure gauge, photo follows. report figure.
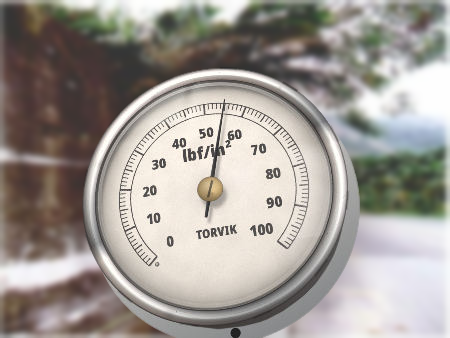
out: 55 psi
